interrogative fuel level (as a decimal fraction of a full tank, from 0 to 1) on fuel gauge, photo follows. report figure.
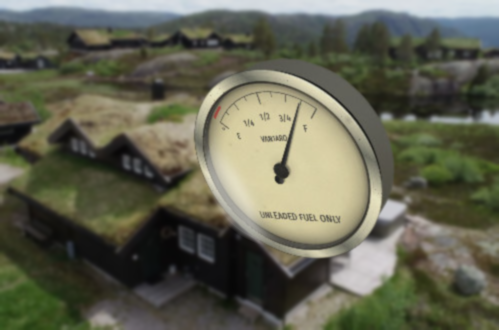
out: 0.875
